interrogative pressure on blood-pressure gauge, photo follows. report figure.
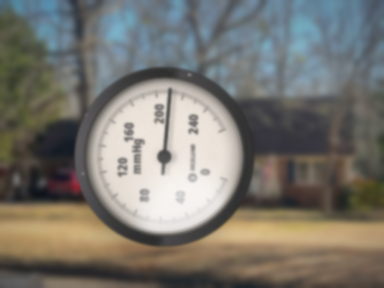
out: 210 mmHg
